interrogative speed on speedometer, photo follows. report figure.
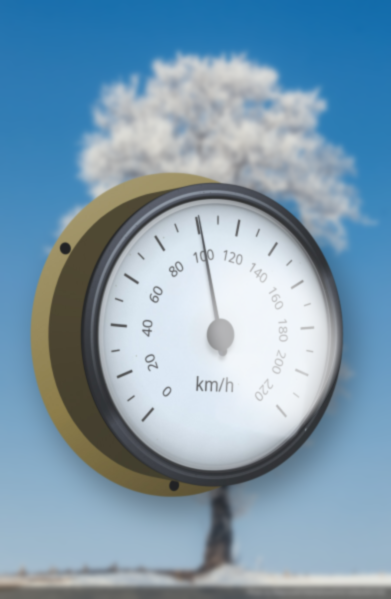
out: 100 km/h
